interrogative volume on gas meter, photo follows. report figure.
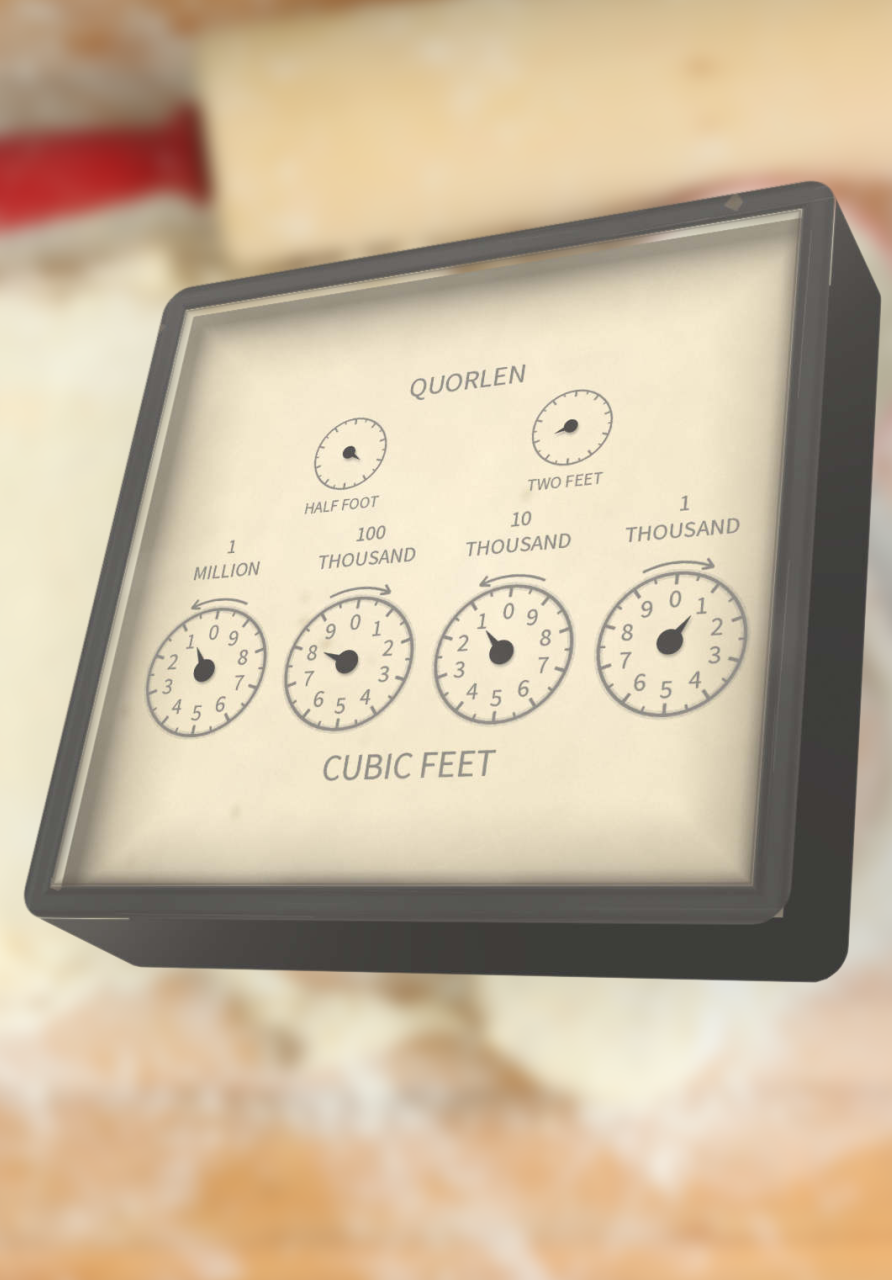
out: 81100 ft³
